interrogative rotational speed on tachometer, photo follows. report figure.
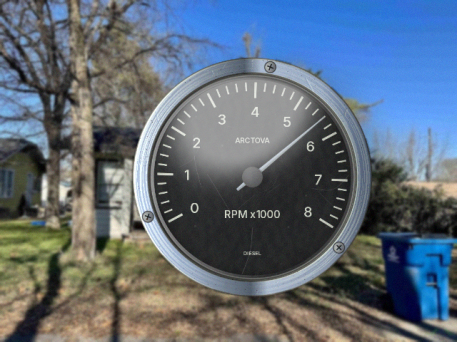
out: 5600 rpm
